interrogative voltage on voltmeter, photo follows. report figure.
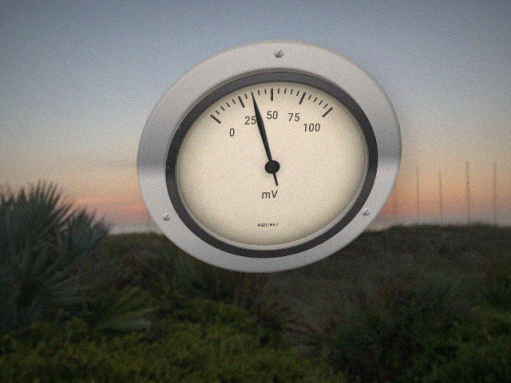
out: 35 mV
